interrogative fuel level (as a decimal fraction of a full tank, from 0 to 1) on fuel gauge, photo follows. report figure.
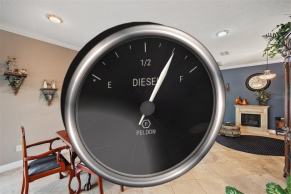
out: 0.75
